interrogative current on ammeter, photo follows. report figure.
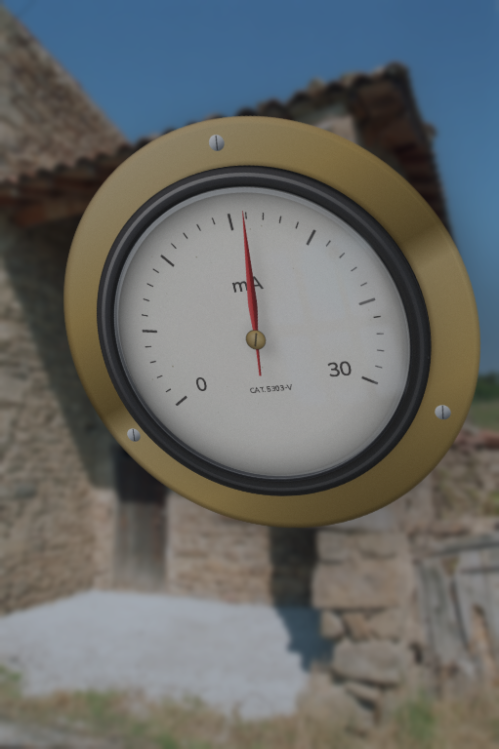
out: 16 mA
